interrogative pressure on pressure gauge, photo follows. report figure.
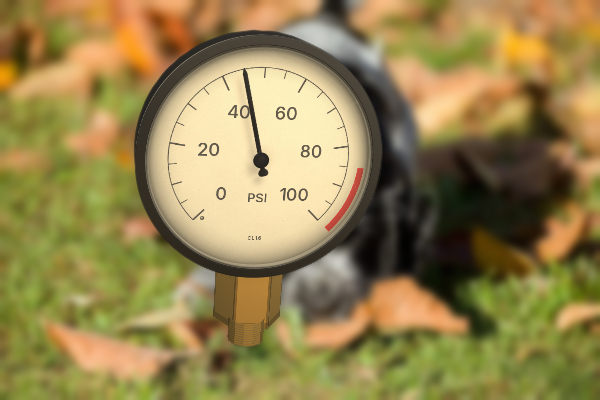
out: 45 psi
